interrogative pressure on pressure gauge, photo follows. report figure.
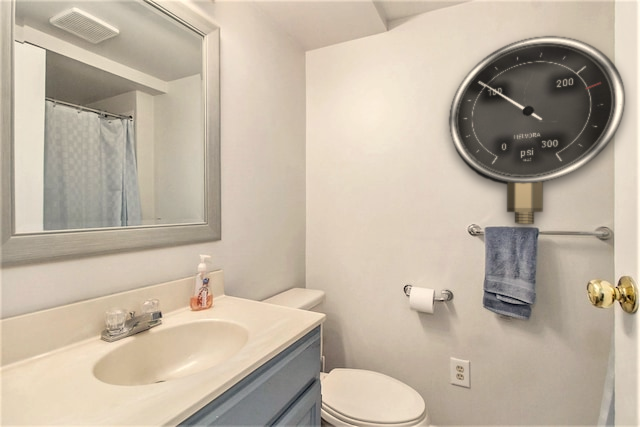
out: 100 psi
